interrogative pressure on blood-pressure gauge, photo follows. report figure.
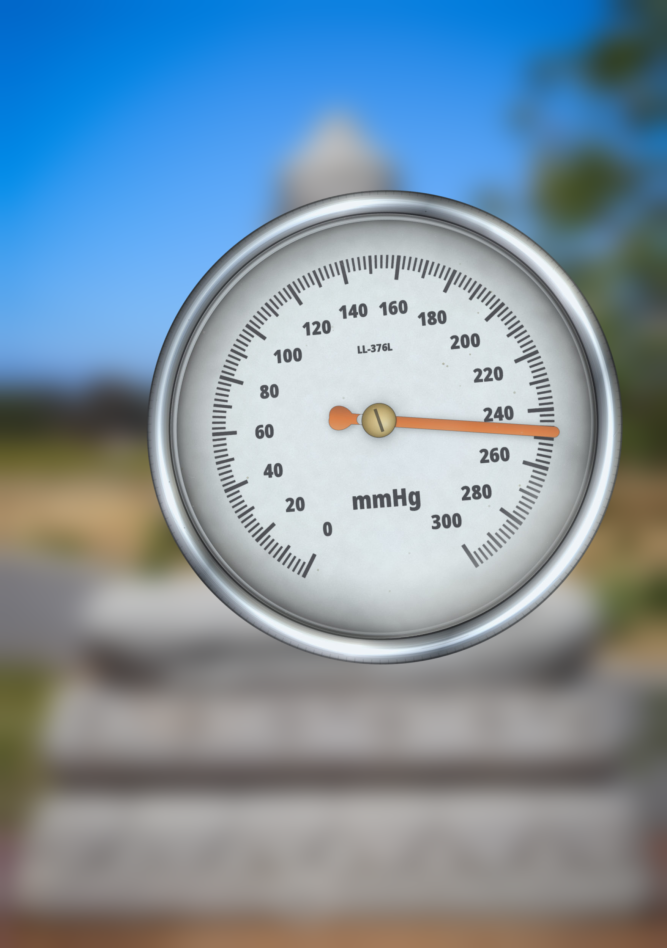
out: 248 mmHg
